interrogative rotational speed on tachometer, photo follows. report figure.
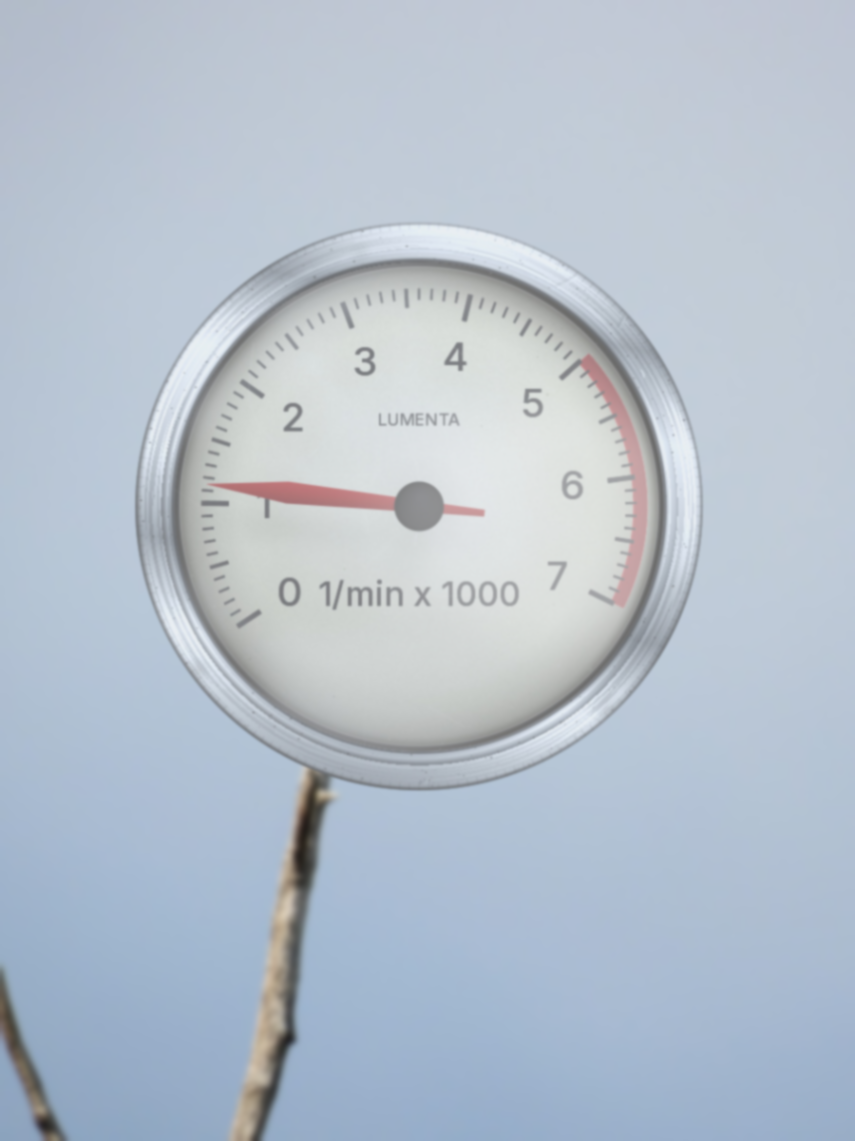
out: 1150 rpm
